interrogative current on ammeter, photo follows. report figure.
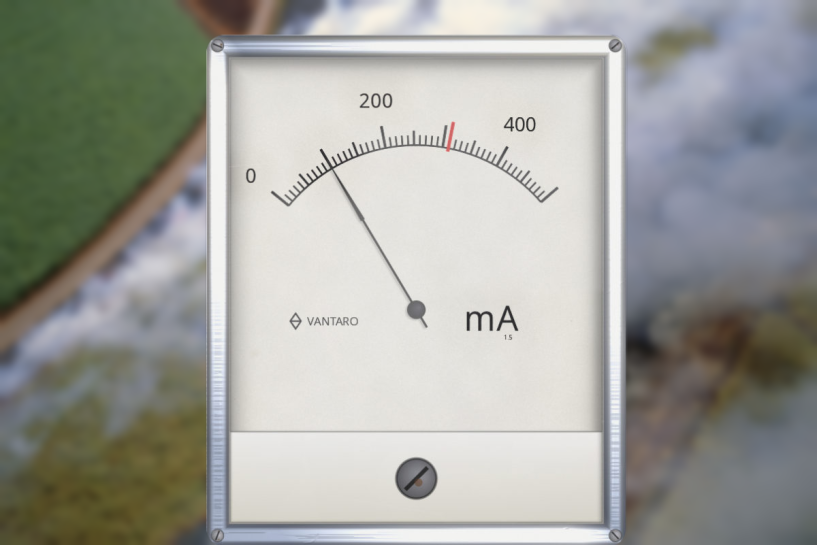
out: 100 mA
